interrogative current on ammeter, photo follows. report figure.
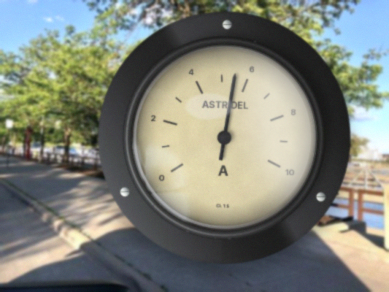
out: 5.5 A
